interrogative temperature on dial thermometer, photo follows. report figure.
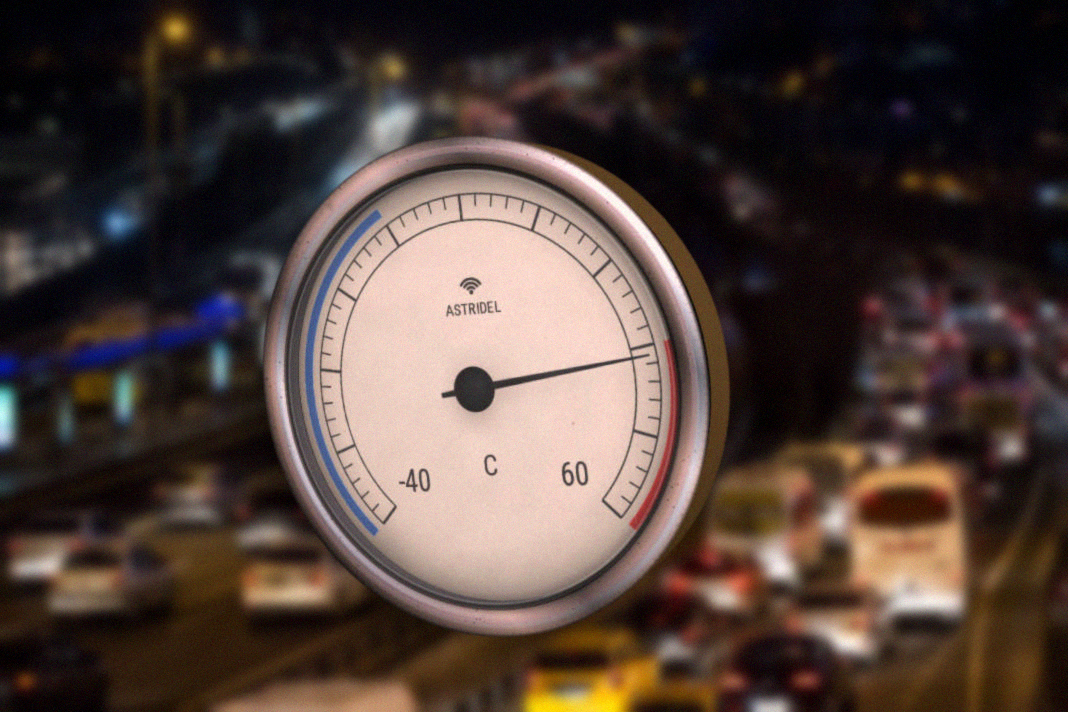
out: 41 °C
